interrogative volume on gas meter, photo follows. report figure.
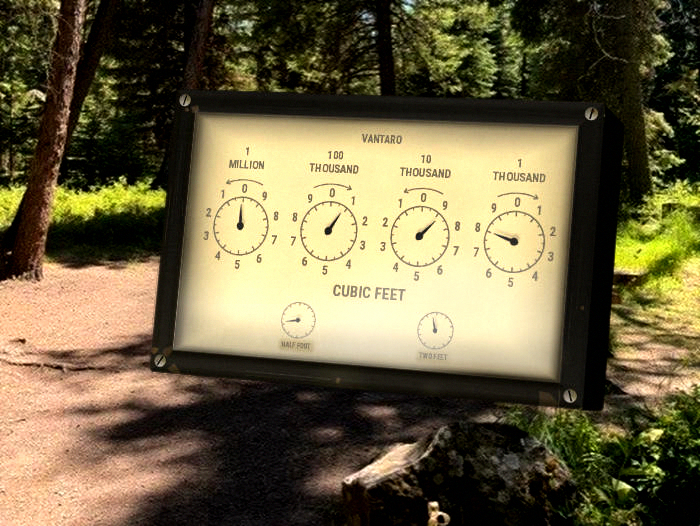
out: 8800 ft³
